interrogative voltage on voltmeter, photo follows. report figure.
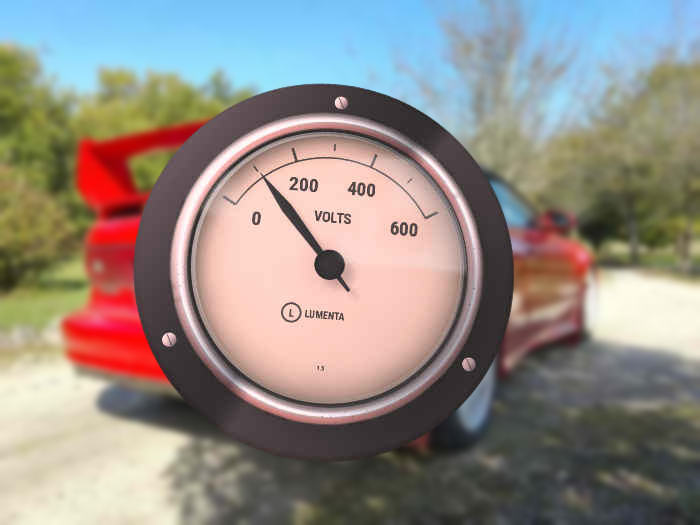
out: 100 V
